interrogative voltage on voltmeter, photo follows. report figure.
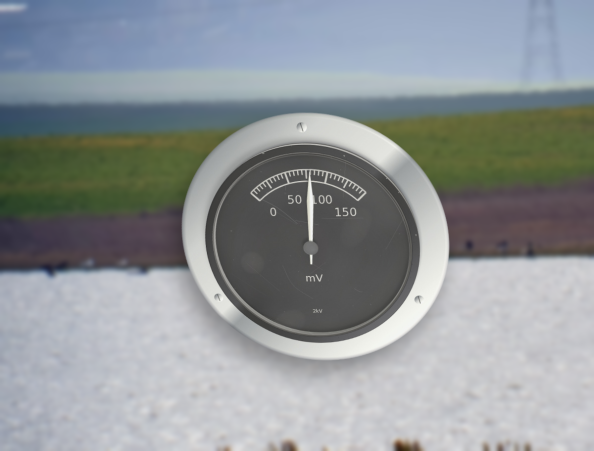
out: 80 mV
